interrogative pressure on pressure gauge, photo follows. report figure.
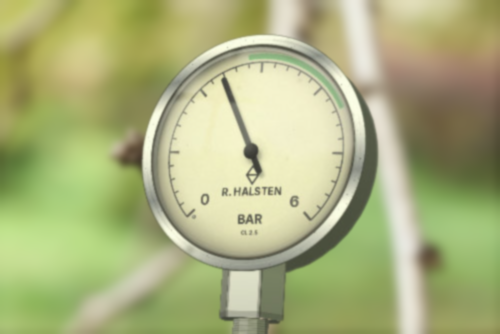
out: 2.4 bar
